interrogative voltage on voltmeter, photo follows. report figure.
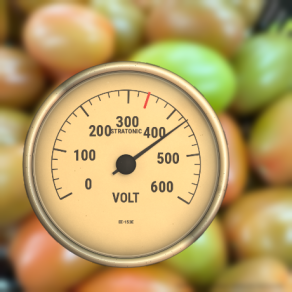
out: 430 V
